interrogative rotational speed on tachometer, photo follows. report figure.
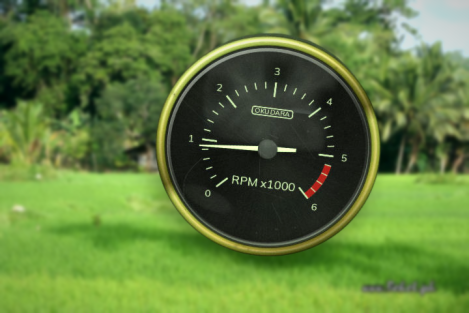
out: 900 rpm
